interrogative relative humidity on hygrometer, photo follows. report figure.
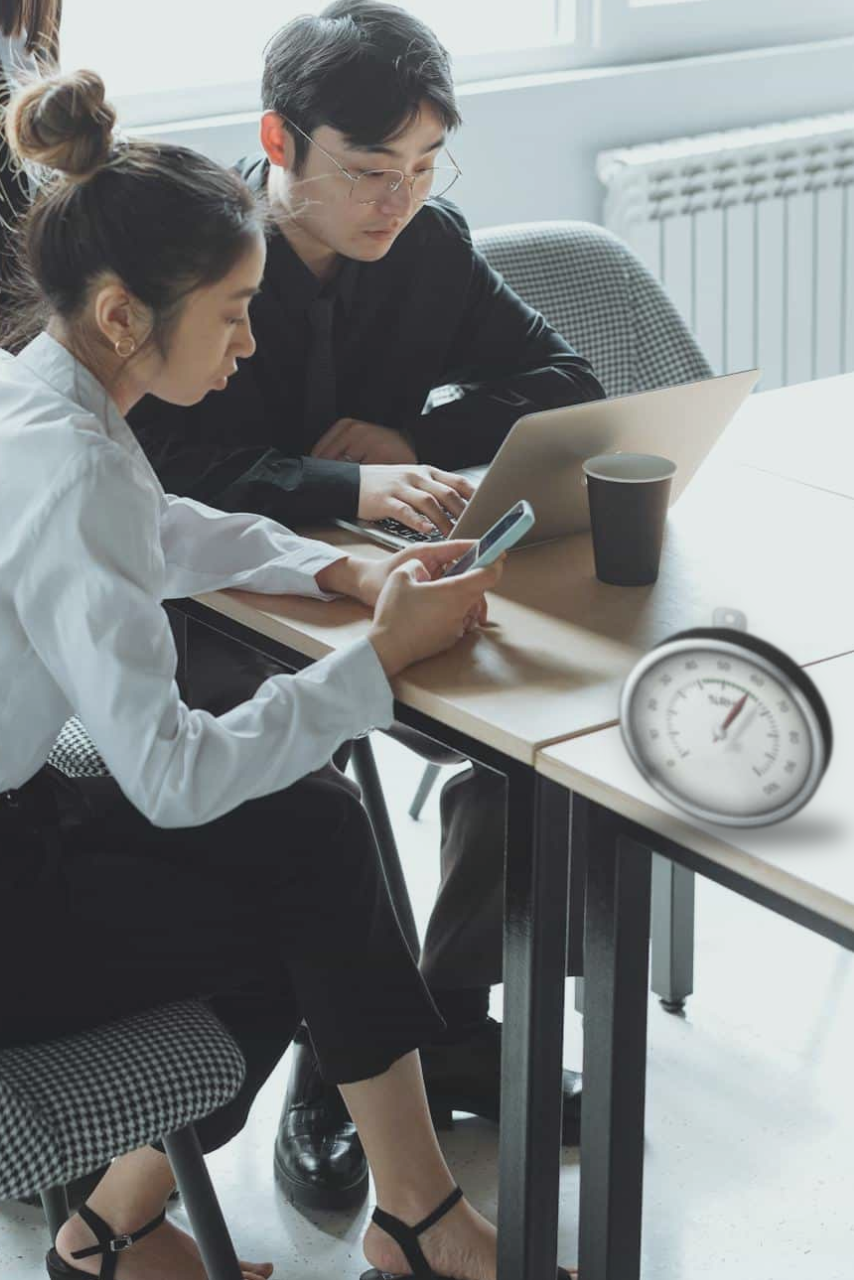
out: 60 %
